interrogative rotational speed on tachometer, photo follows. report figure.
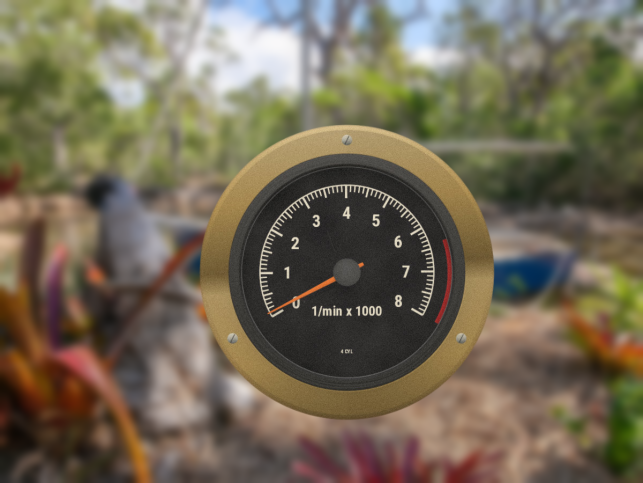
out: 100 rpm
